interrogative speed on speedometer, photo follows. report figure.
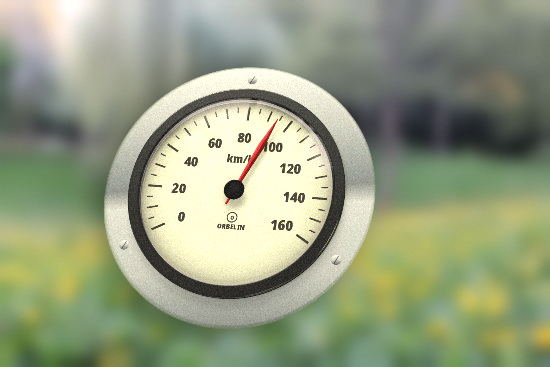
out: 95 km/h
